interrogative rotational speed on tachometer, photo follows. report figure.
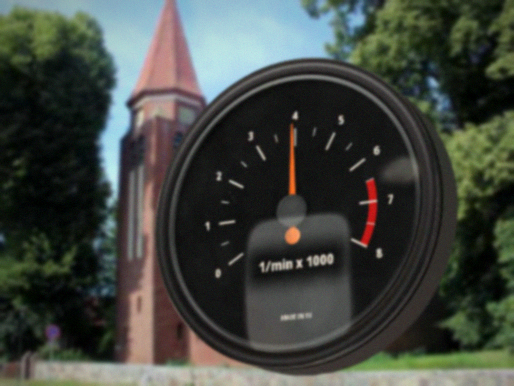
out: 4000 rpm
